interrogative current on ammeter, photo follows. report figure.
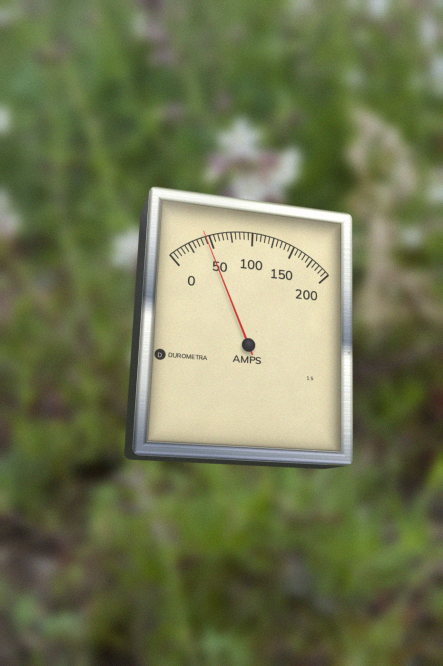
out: 45 A
